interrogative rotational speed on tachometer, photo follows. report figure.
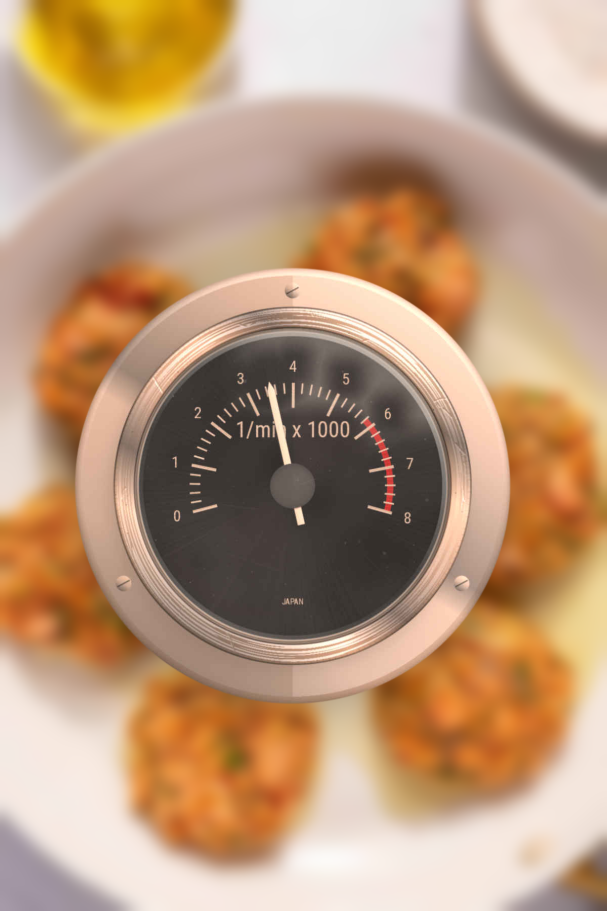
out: 3500 rpm
